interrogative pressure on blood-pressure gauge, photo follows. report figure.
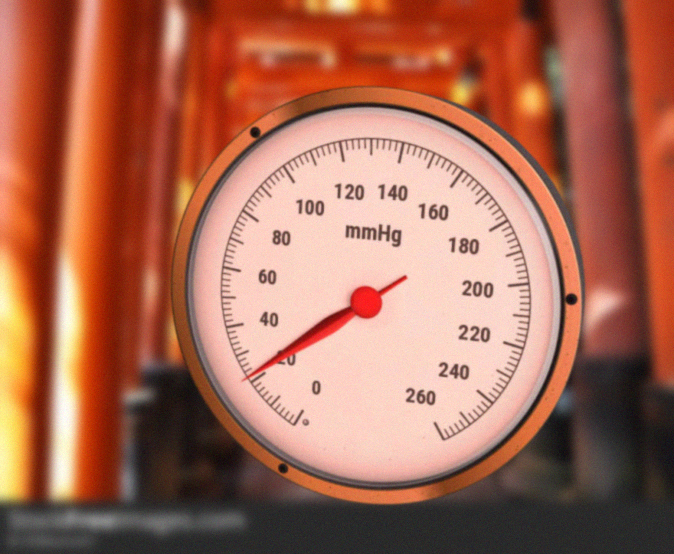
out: 22 mmHg
